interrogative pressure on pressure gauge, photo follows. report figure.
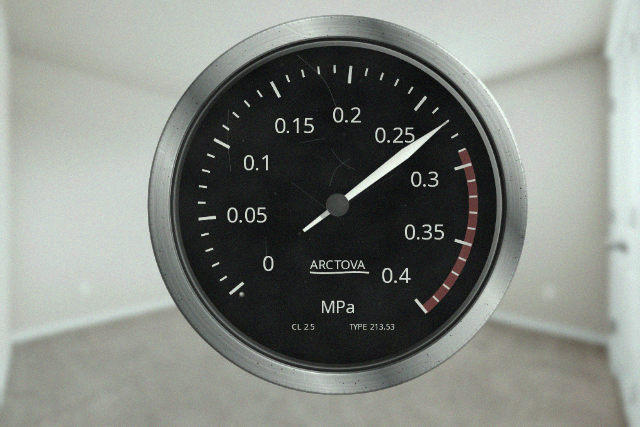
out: 0.27 MPa
